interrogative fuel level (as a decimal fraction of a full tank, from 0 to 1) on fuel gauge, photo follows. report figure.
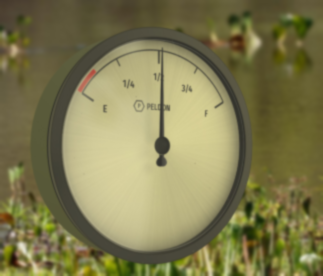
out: 0.5
